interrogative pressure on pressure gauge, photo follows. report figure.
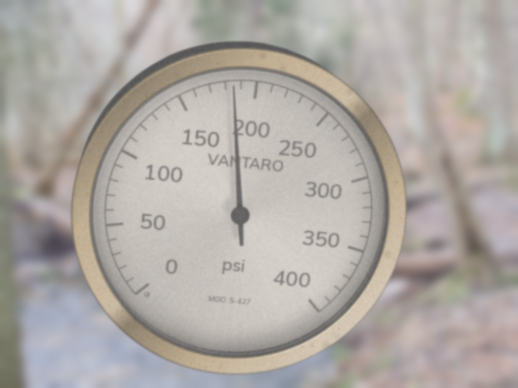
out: 185 psi
